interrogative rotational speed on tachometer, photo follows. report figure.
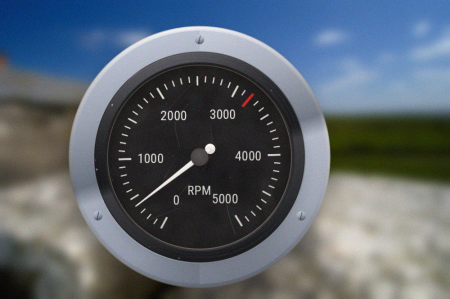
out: 400 rpm
